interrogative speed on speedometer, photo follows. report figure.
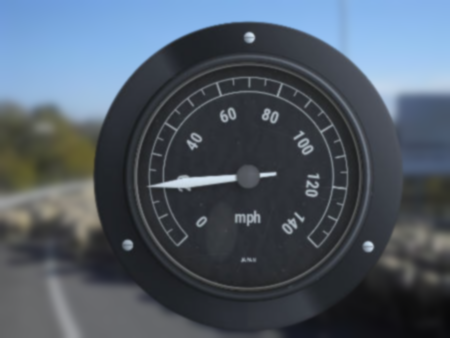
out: 20 mph
